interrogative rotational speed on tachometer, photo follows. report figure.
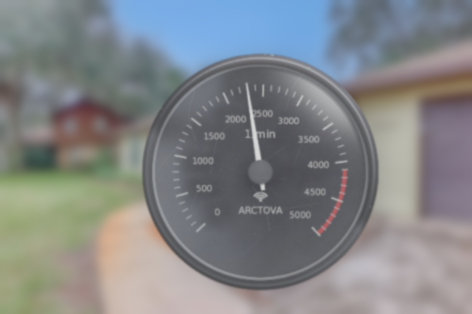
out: 2300 rpm
